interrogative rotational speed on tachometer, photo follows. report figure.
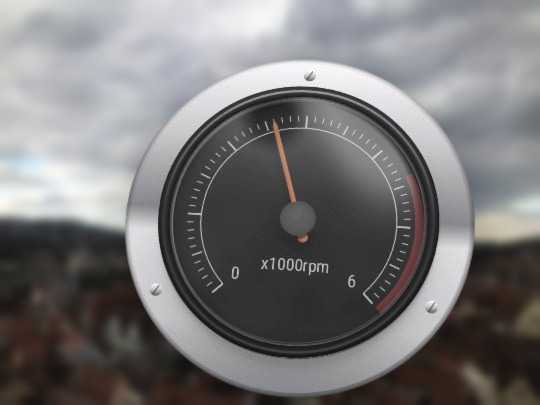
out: 2600 rpm
